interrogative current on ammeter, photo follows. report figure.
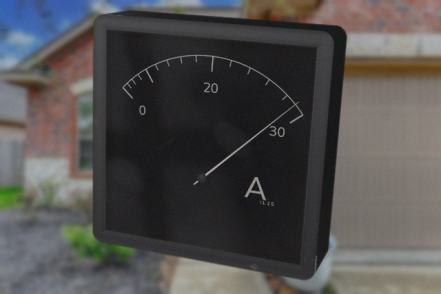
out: 29 A
